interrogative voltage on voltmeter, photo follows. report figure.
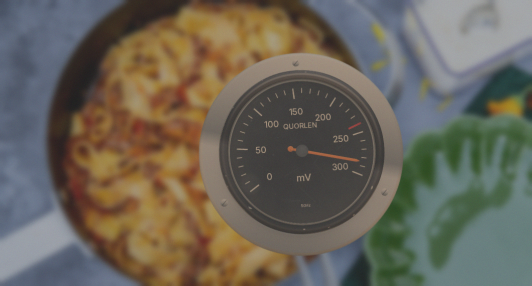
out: 285 mV
